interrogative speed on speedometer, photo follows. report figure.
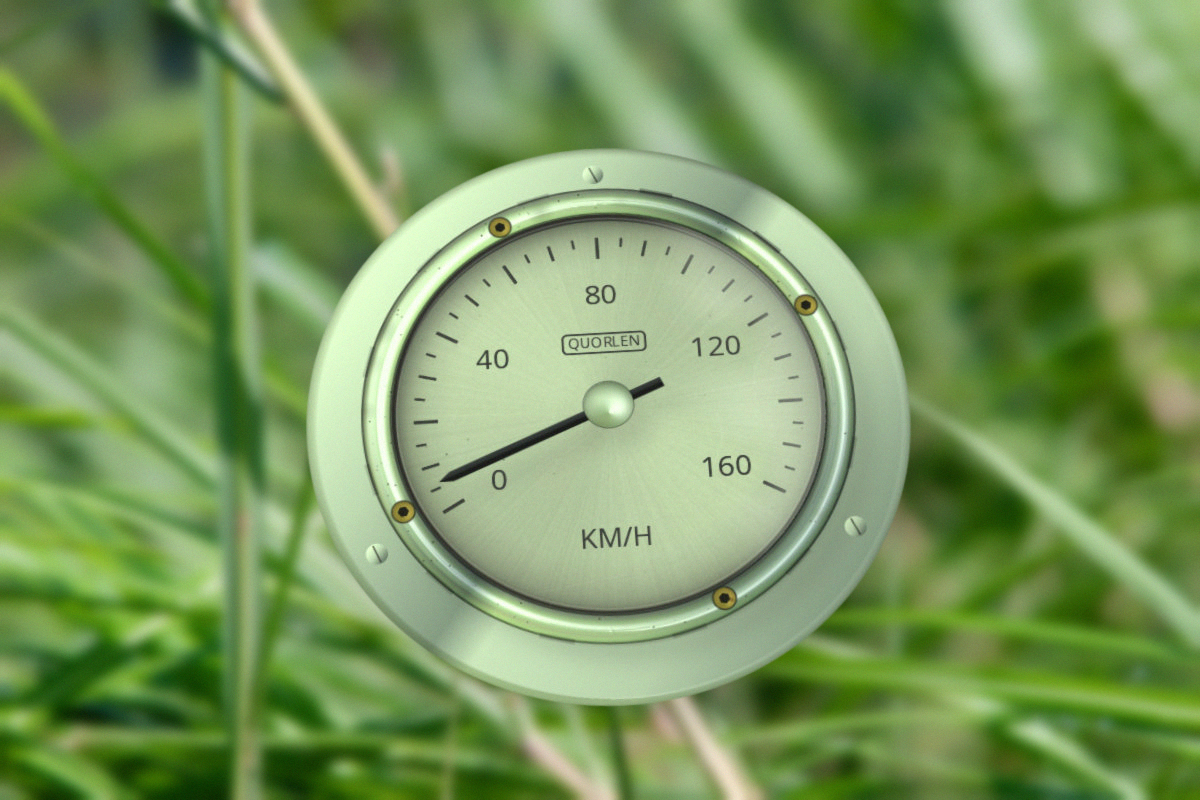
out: 5 km/h
